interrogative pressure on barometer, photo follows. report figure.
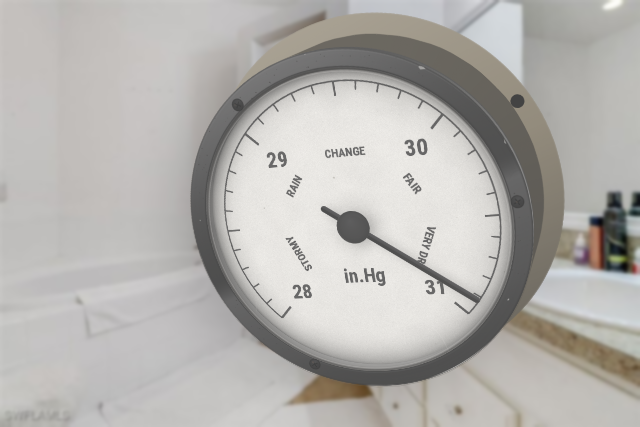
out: 30.9 inHg
